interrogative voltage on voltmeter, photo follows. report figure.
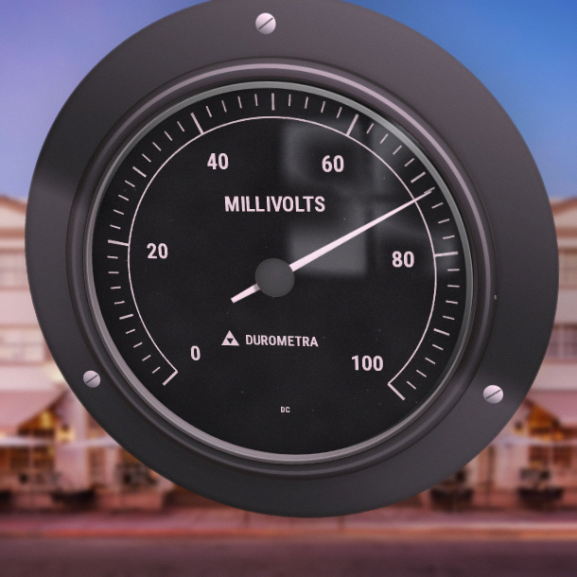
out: 72 mV
